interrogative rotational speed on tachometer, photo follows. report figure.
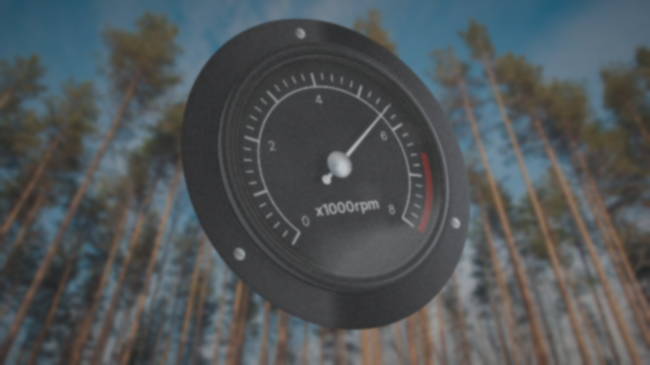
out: 5600 rpm
